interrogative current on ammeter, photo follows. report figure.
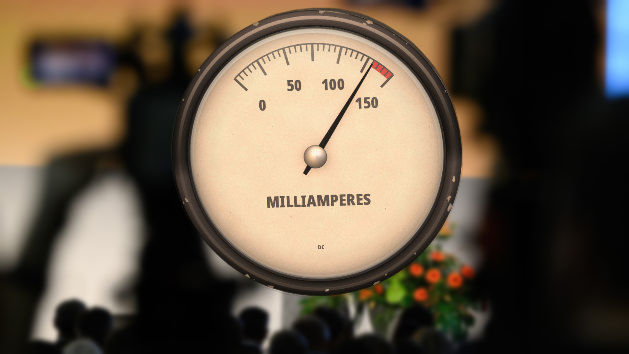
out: 130 mA
